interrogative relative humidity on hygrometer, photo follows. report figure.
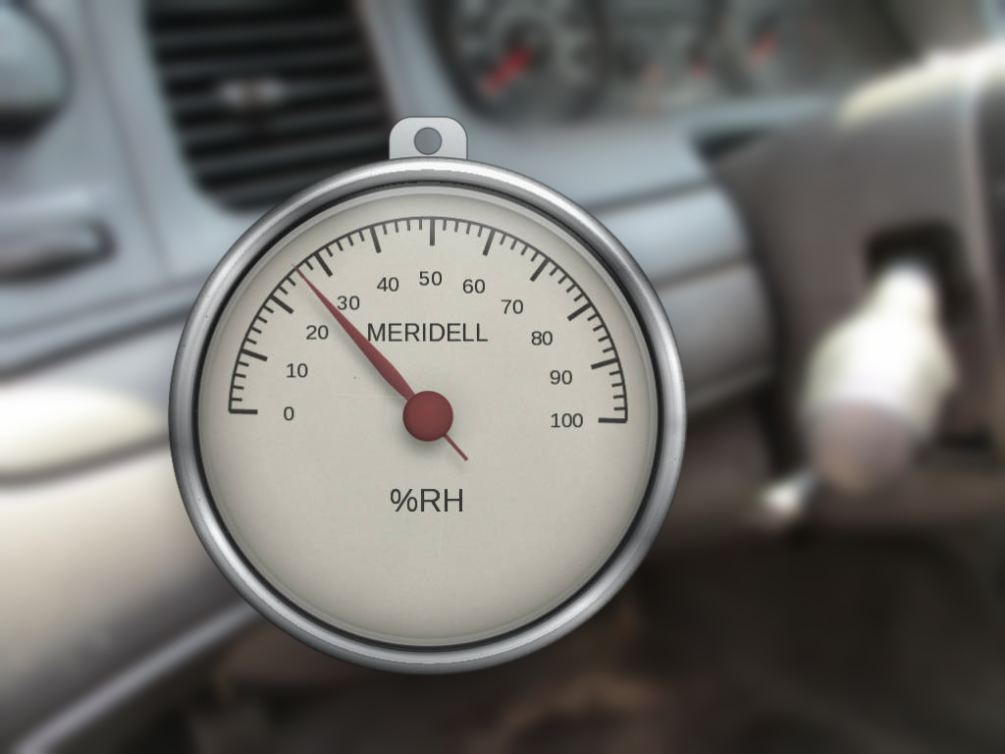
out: 26 %
